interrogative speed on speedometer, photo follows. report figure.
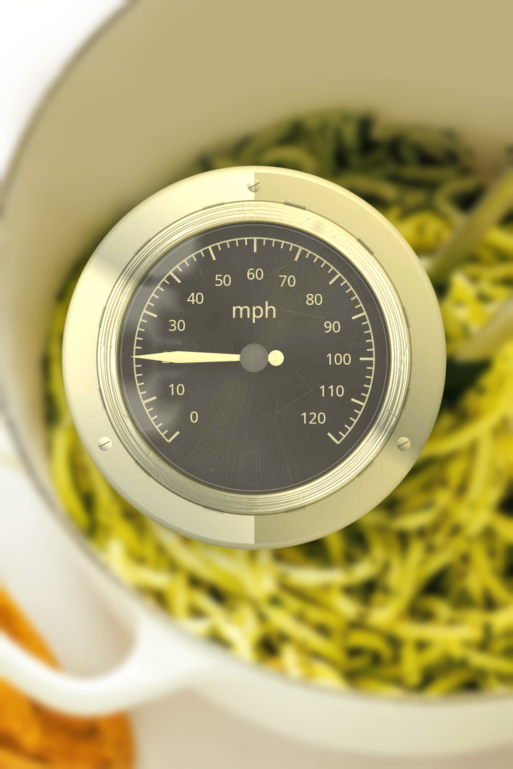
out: 20 mph
